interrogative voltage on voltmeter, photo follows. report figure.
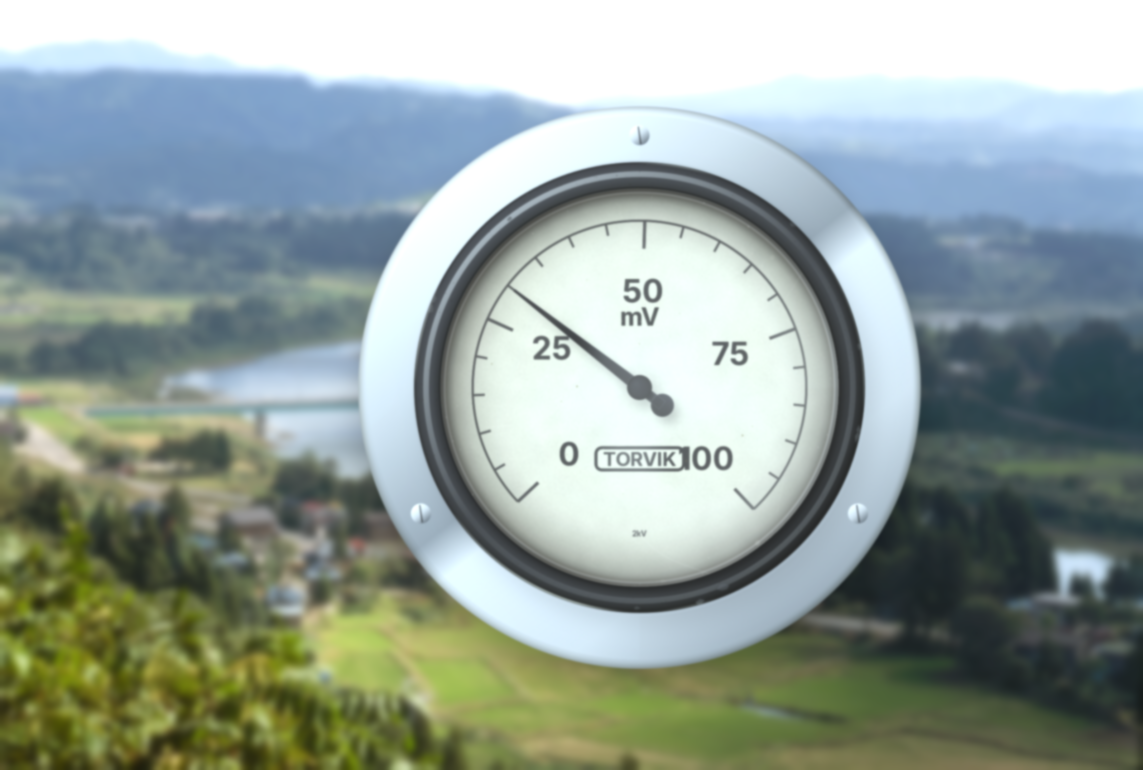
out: 30 mV
